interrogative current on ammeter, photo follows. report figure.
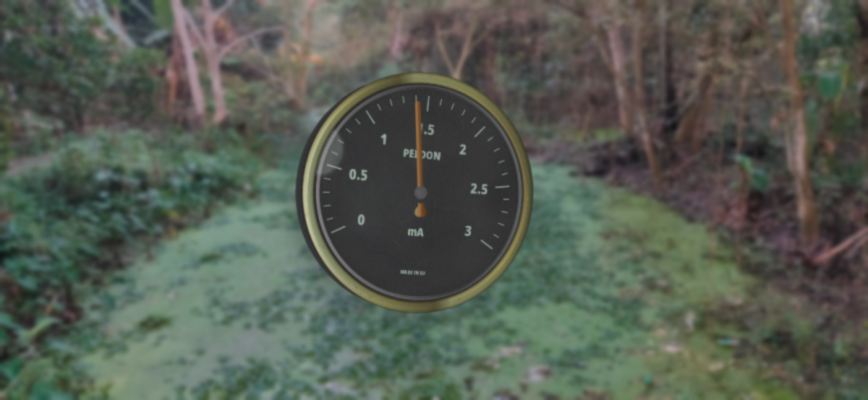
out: 1.4 mA
